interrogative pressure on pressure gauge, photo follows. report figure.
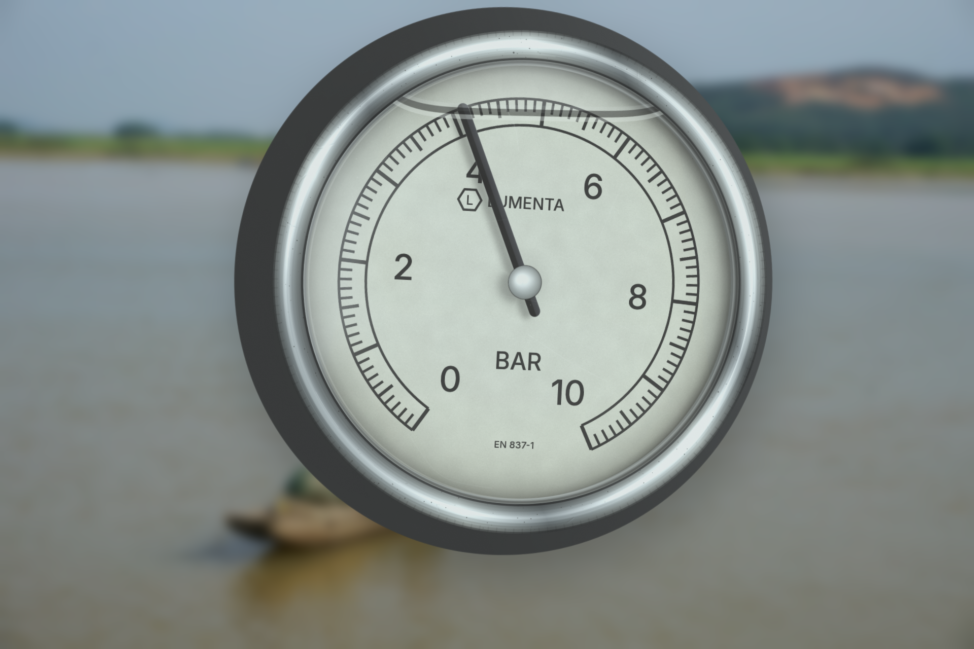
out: 4.1 bar
